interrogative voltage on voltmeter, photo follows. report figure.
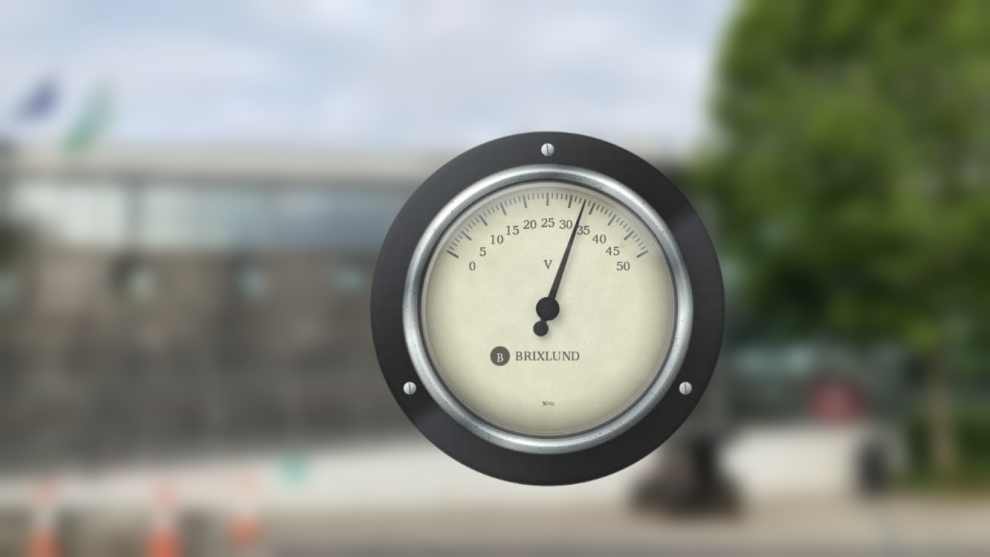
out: 33 V
